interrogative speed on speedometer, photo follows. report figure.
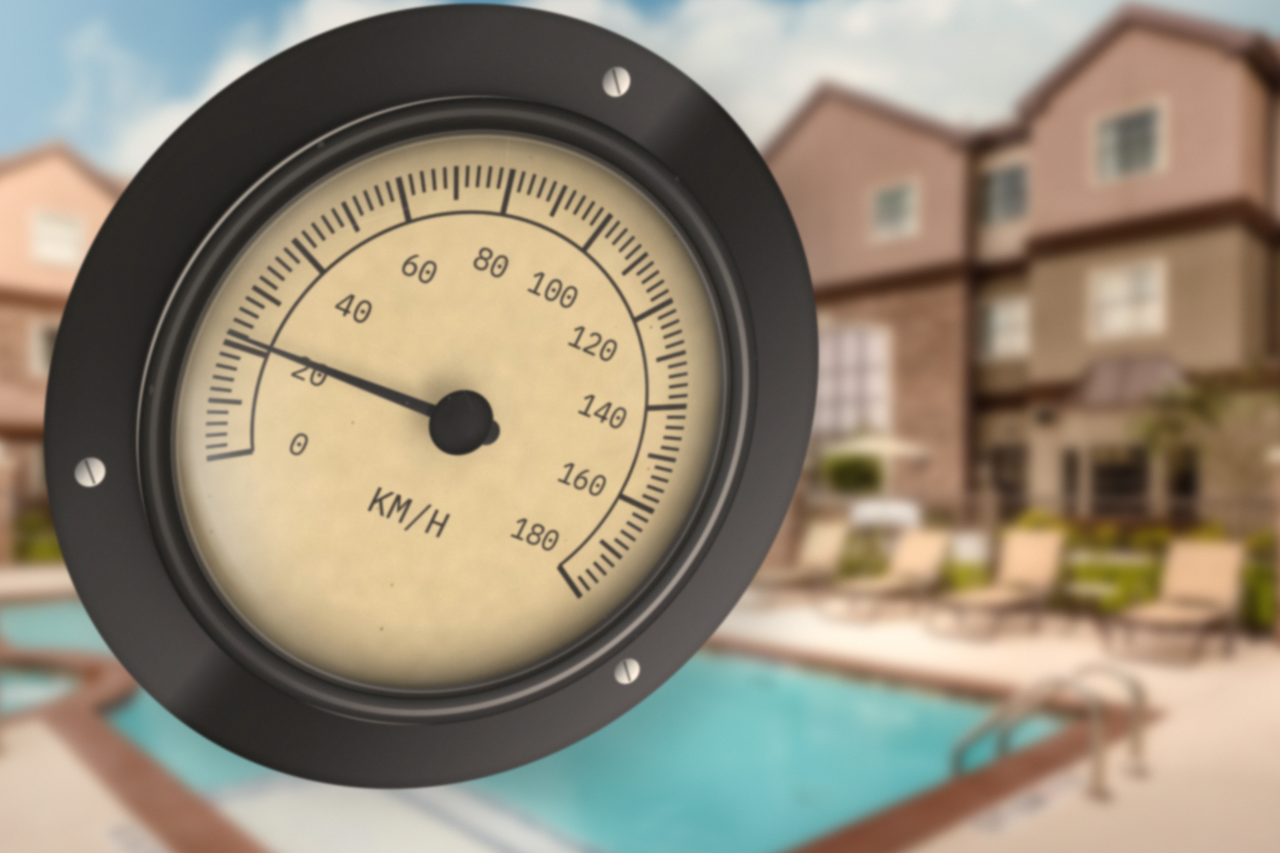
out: 22 km/h
